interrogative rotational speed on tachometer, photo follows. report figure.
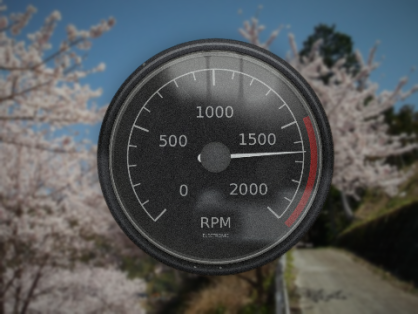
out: 1650 rpm
